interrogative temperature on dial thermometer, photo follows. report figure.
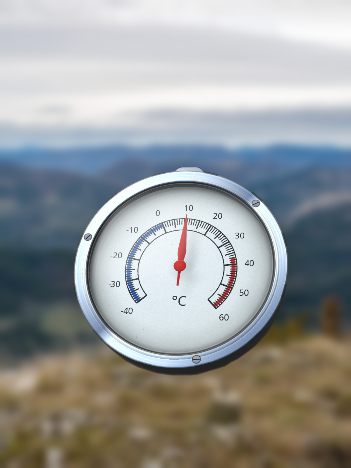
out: 10 °C
